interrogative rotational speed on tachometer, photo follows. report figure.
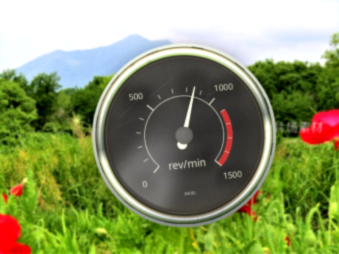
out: 850 rpm
